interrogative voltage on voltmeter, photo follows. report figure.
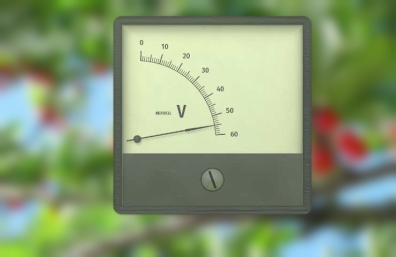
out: 55 V
